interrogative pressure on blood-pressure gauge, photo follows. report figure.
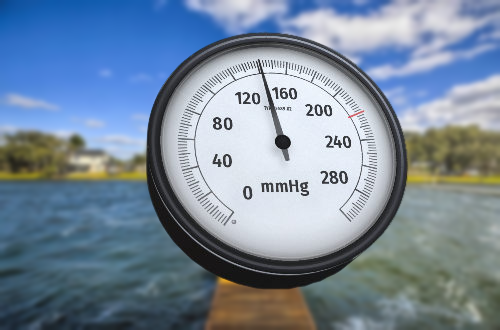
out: 140 mmHg
